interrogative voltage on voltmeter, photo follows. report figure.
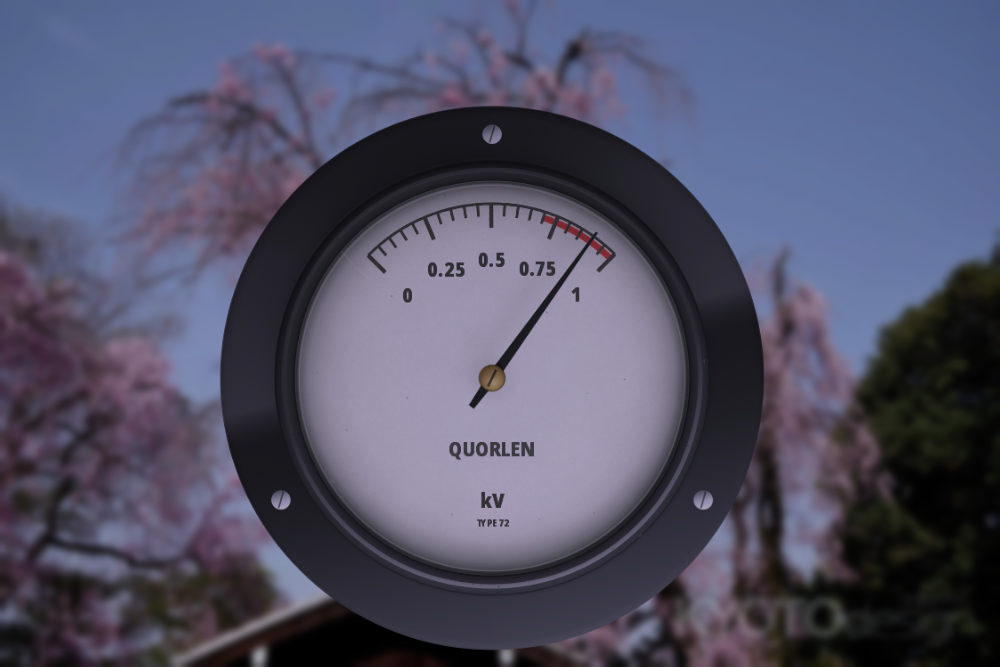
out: 0.9 kV
